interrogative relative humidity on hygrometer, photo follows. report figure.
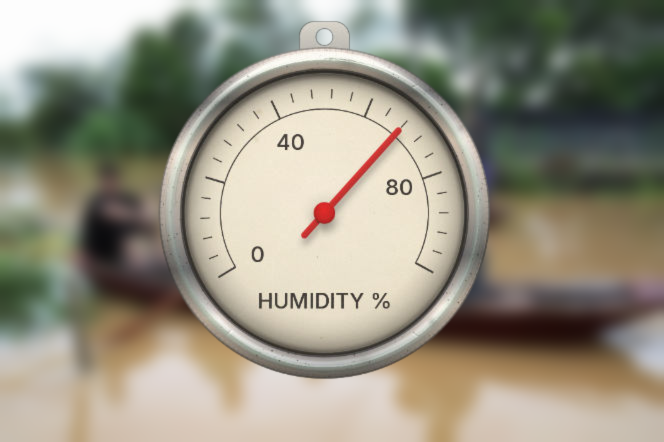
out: 68 %
